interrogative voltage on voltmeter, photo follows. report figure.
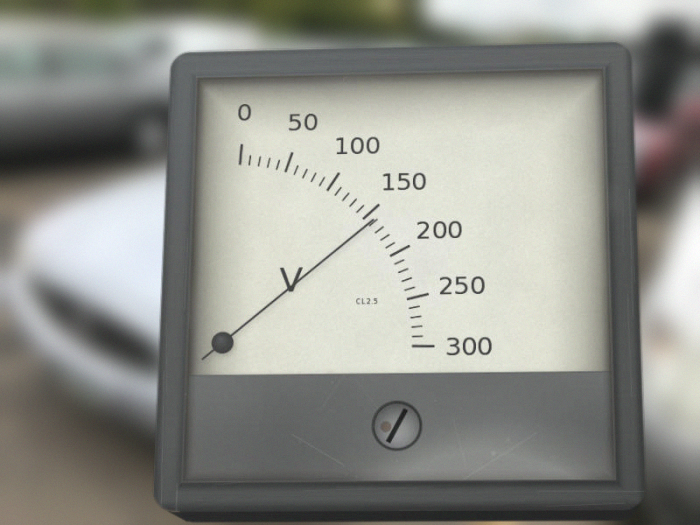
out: 160 V
